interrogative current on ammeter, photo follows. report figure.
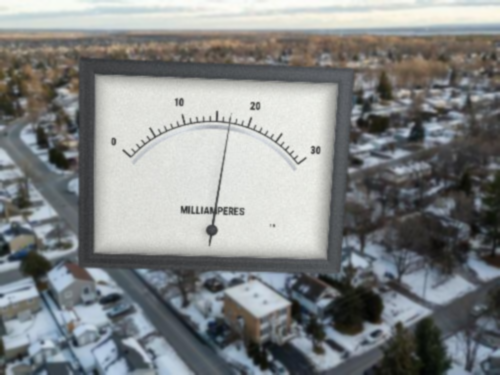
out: 17 mA
